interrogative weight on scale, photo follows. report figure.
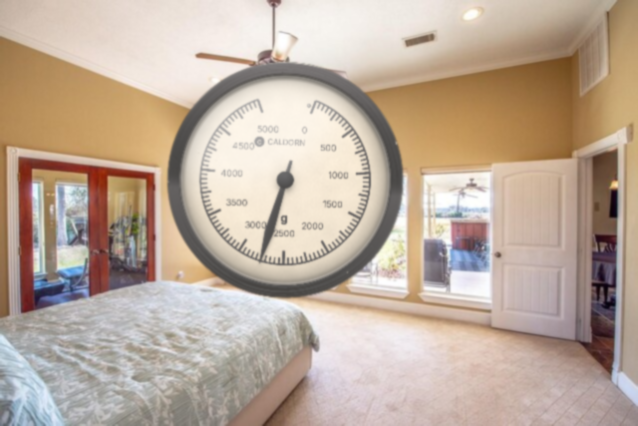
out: 2750 g
